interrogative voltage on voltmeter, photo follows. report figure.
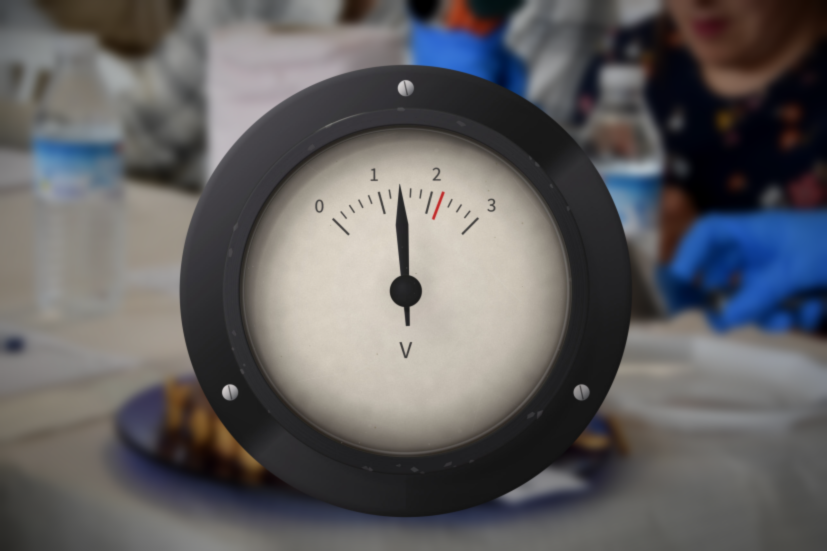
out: 1.4 V
